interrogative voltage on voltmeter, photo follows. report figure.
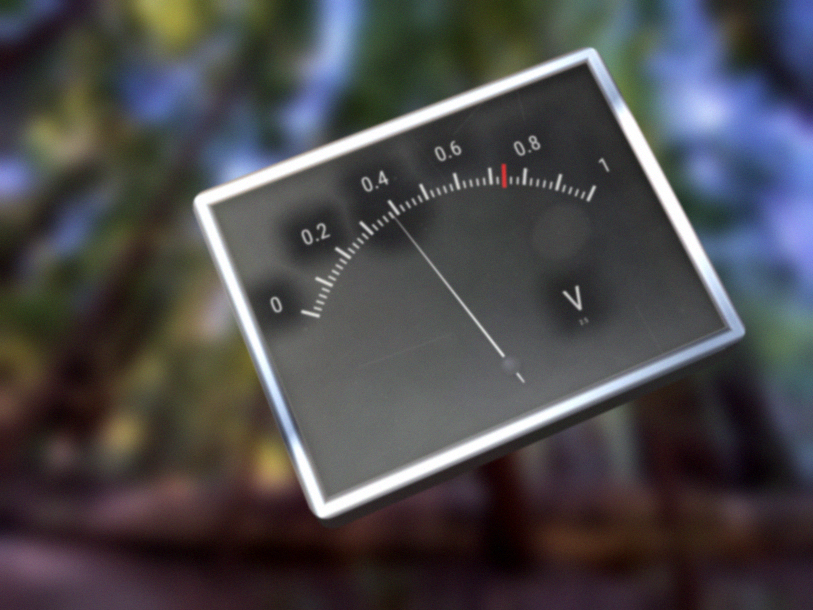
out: 0.38 V
